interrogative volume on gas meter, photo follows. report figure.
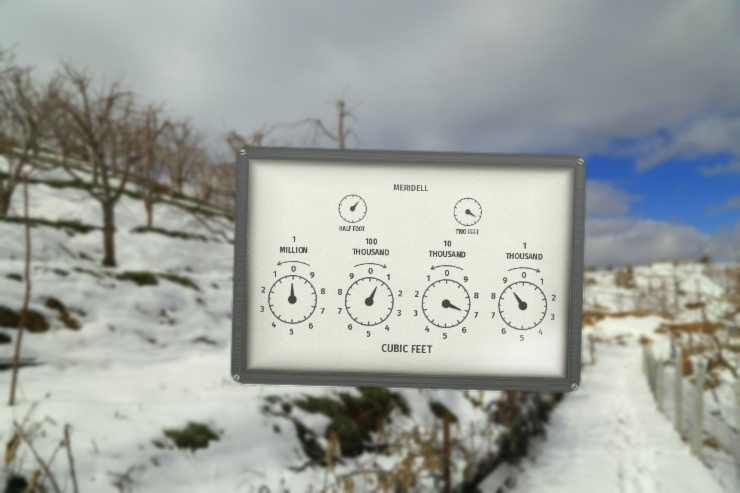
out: 6900 ft³
